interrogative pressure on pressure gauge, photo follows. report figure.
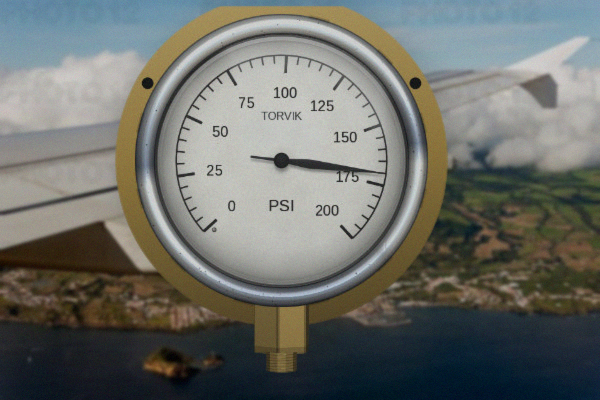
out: 170 psi
